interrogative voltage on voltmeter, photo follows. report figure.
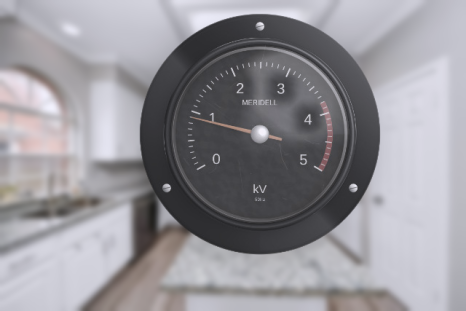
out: 0.9 kV
